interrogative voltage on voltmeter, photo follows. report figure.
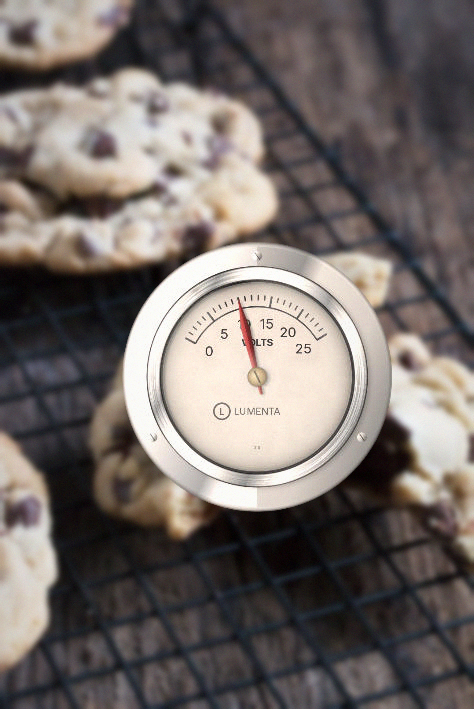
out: 10 V
